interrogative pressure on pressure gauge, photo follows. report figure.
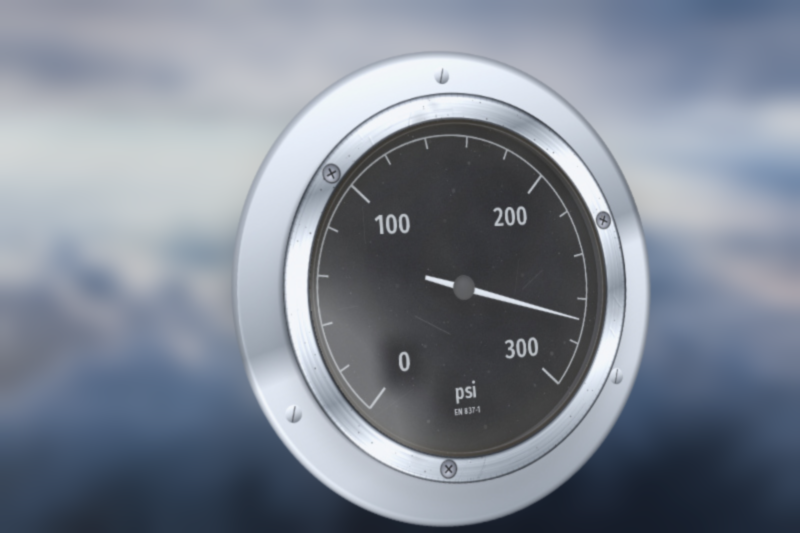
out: 270 psi
